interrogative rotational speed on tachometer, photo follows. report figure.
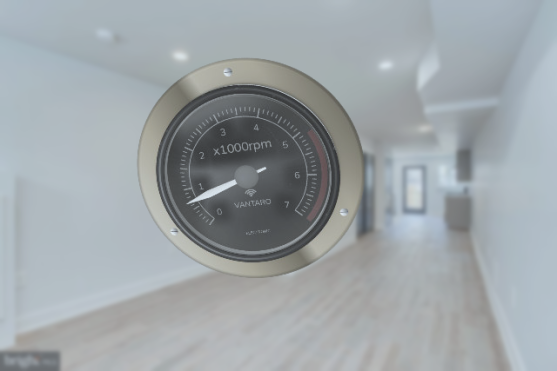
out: 700 rpm
